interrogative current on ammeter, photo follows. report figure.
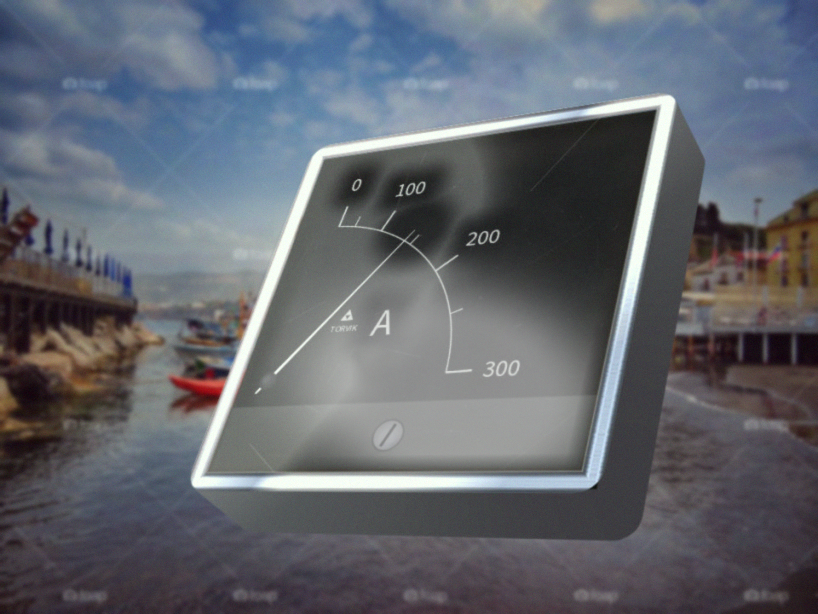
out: 150 A
